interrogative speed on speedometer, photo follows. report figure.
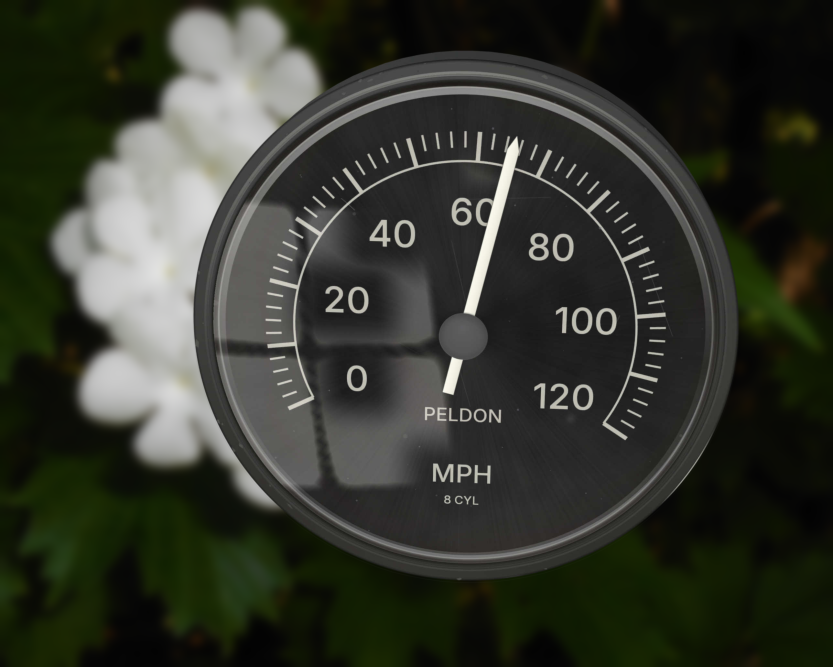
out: 65 mph
